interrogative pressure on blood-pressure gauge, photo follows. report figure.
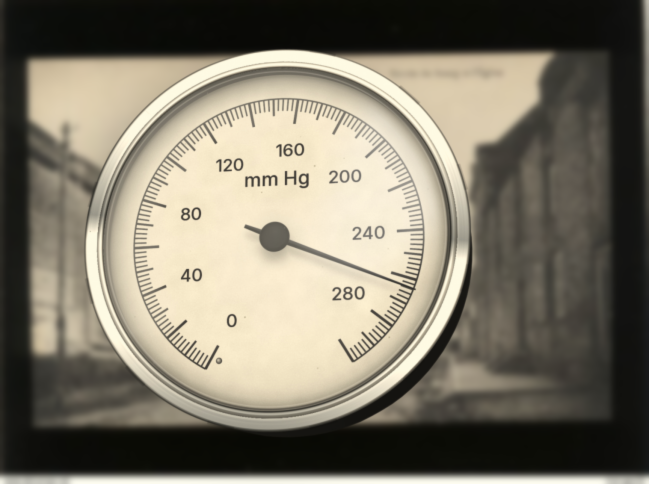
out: 264 mmHg
